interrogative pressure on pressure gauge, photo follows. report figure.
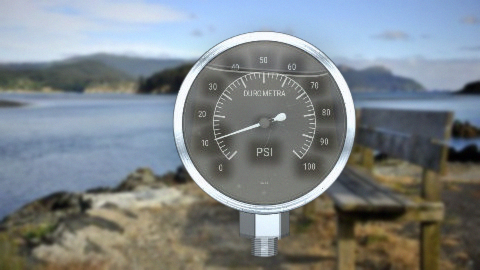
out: 10 psi
